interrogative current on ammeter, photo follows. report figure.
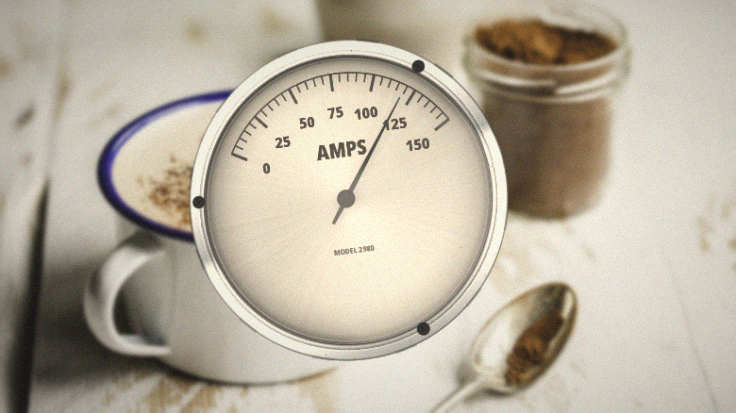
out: 120 A
